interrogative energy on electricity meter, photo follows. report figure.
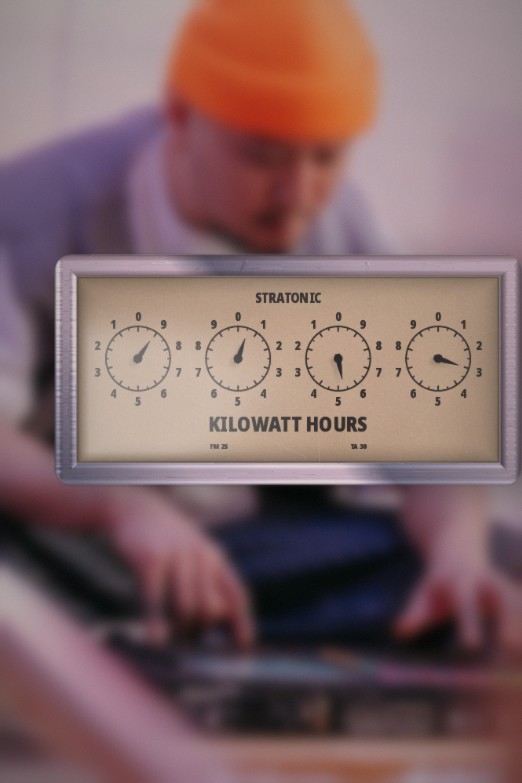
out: 9053 kWh
